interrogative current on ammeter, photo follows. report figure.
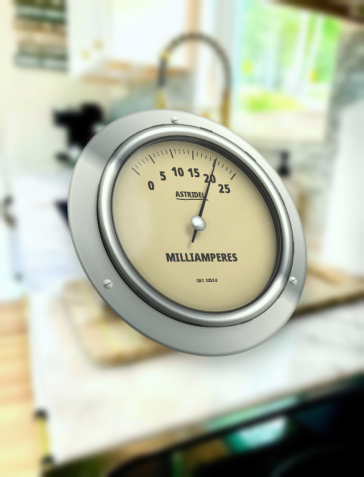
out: 20 mA
